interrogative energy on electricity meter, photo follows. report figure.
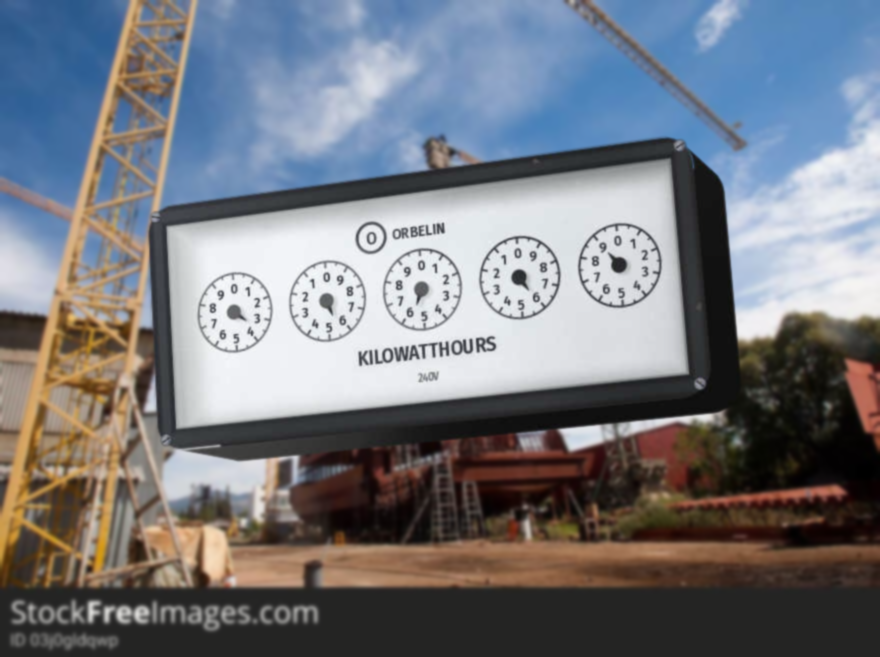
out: 35559 kWh
